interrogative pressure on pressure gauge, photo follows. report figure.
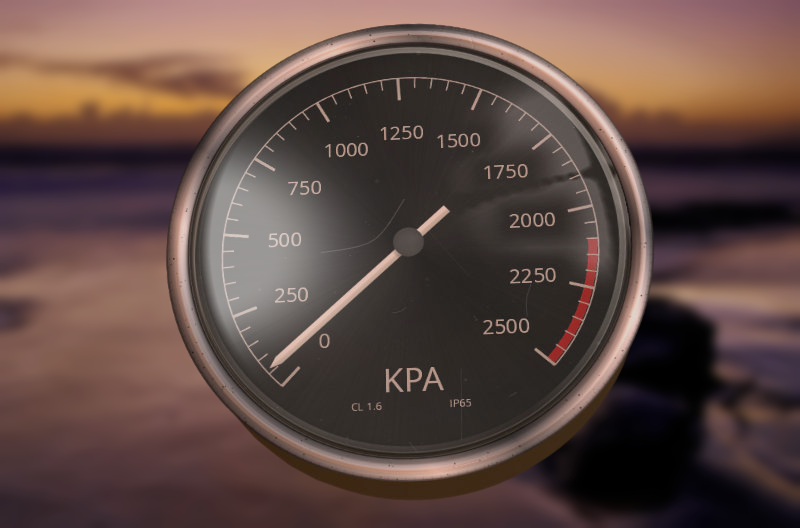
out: 50 kPa
